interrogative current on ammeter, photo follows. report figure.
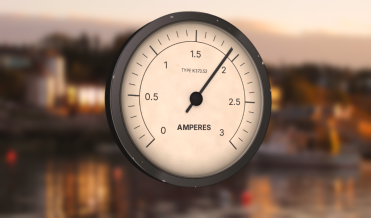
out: 1.9 A
